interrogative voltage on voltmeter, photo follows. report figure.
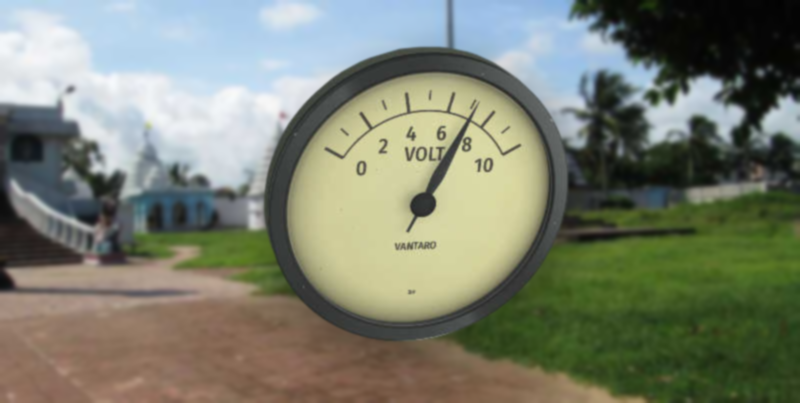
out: 7 V
